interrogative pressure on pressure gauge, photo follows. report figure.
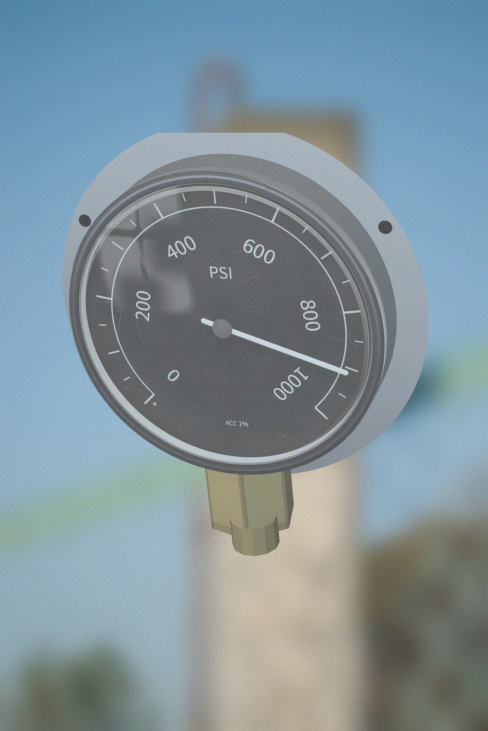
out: 900 psi
